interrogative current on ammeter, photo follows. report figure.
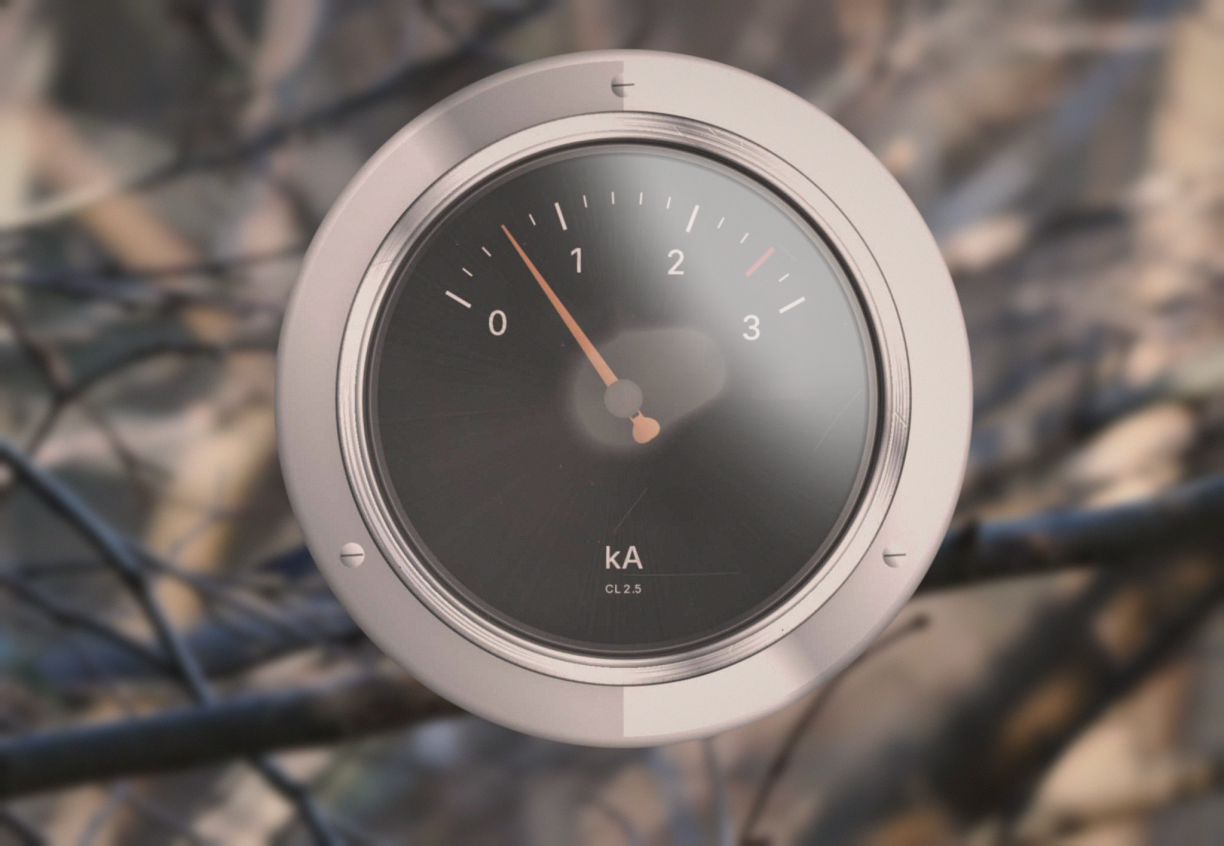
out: 0.6 kA
